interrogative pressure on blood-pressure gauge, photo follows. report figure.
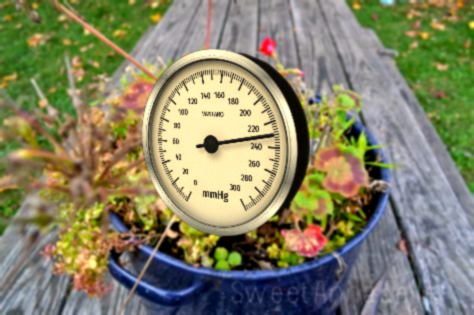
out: 230 mmHg
